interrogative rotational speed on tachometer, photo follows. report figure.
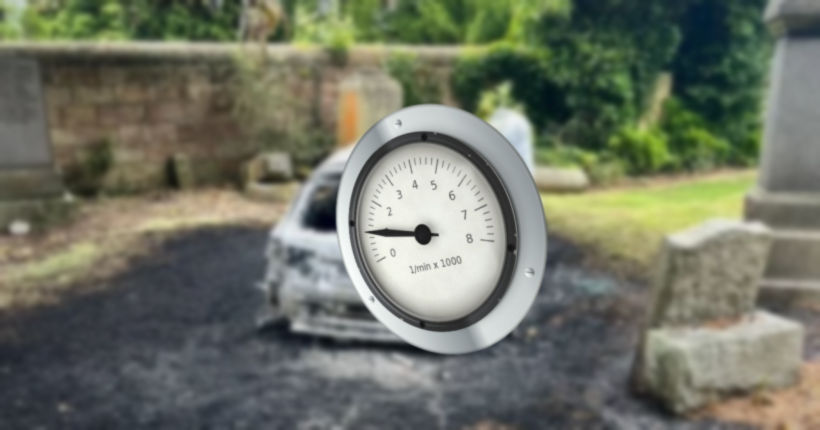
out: 1000 rpm
